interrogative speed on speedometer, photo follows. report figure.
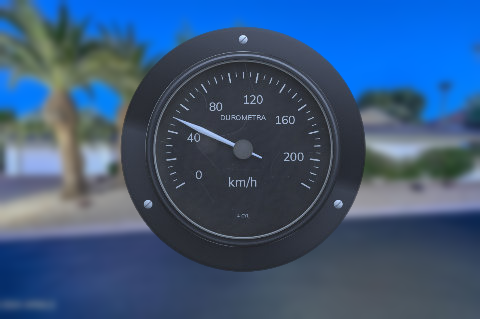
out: 50 km/h
